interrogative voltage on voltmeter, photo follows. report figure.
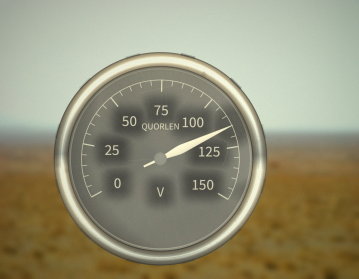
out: 115 V
